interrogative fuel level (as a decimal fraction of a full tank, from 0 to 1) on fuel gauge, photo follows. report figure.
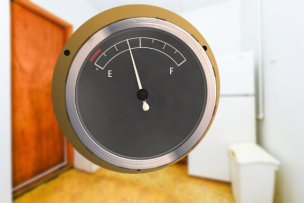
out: 0.375
